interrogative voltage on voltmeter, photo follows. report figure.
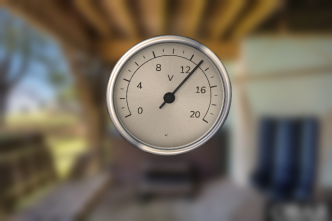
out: 13 V
